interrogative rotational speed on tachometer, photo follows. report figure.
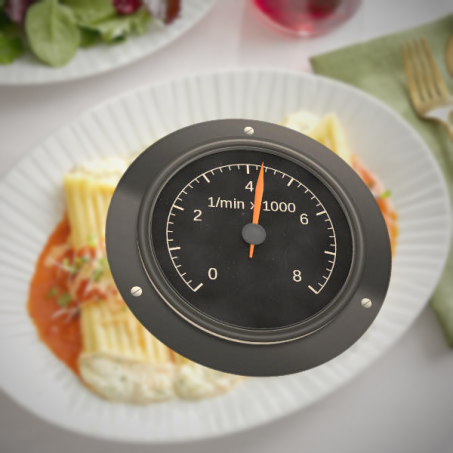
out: 4300 rpm
